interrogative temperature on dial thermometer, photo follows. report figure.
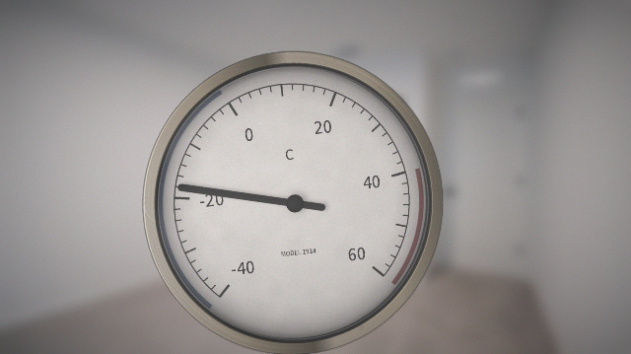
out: -18 °C
